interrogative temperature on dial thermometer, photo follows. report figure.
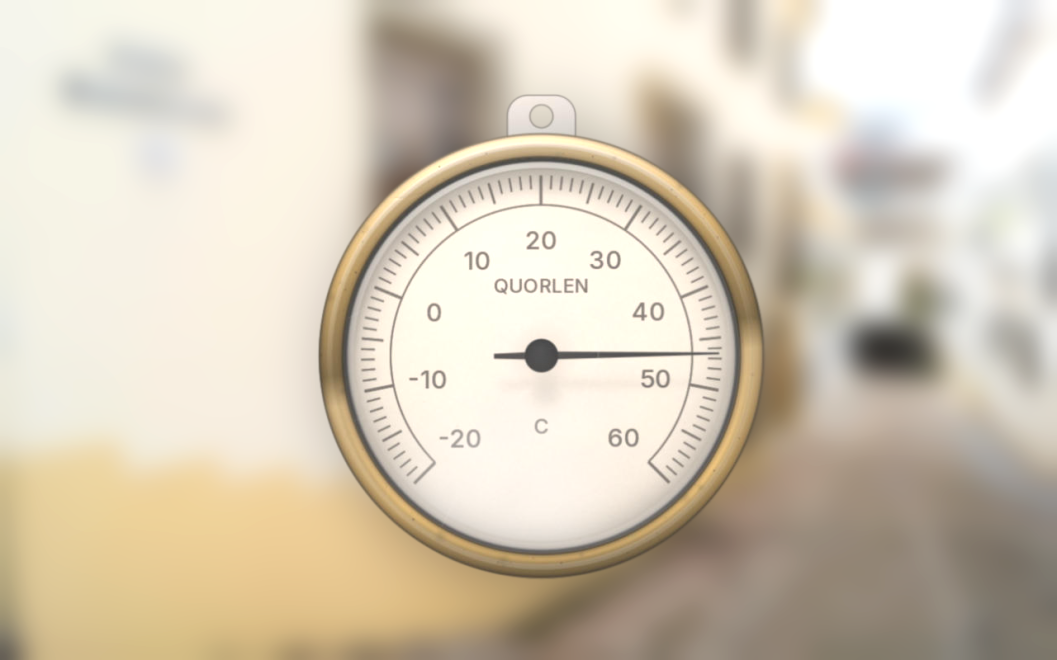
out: 46.5 °C
